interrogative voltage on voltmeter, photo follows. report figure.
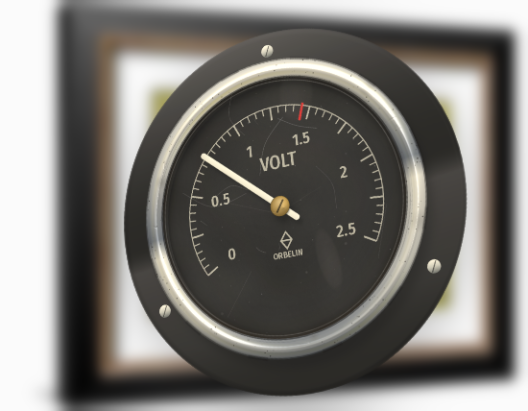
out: 0.75 V
